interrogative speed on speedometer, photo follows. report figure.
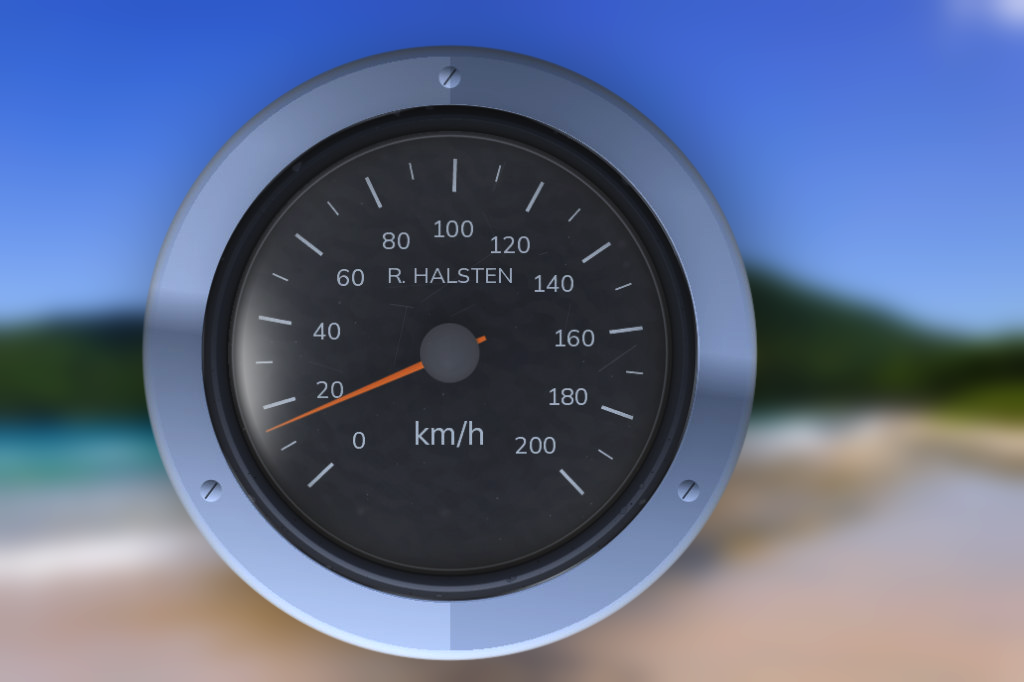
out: 15 km/h
